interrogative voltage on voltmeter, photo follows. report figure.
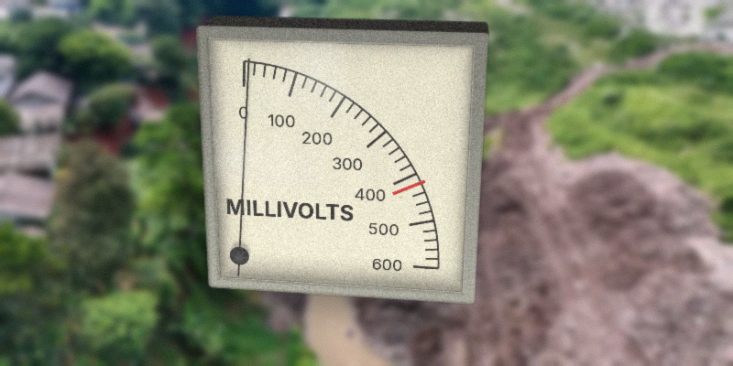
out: 10 mV
